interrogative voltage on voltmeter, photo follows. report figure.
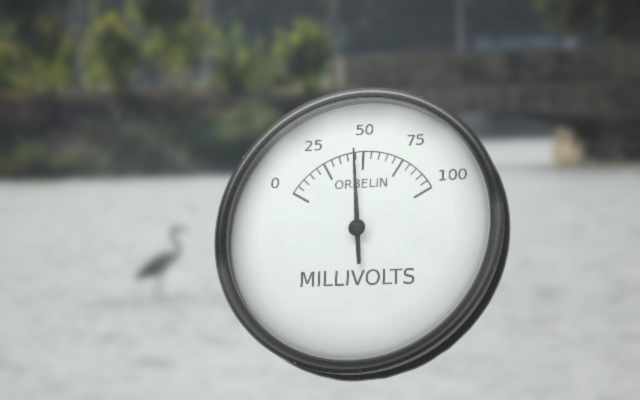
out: 45 mV
